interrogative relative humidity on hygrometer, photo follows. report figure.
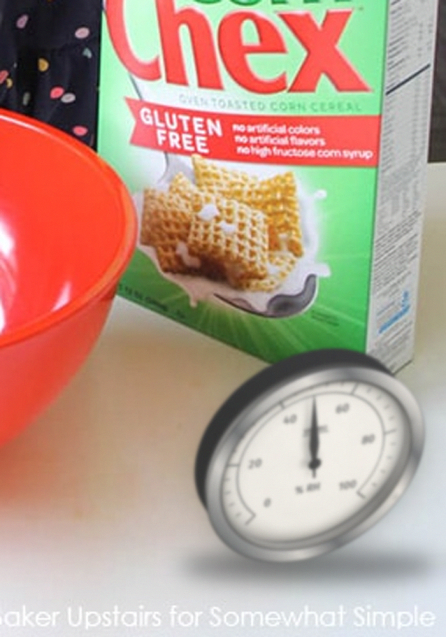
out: 48 %
